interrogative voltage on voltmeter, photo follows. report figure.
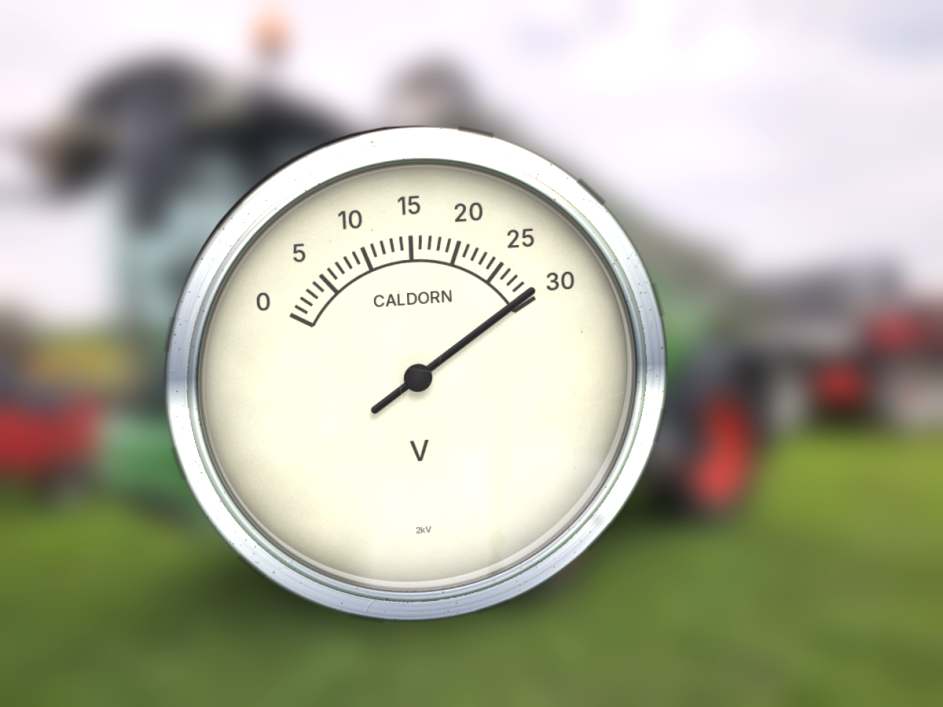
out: 29 V
